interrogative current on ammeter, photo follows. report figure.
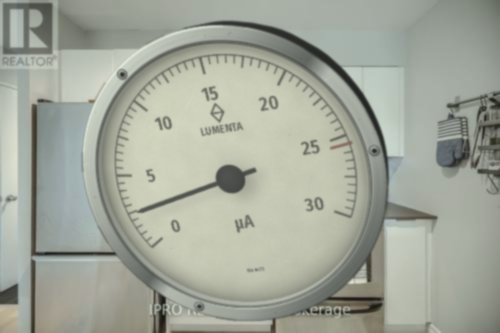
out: 2.5 µA
